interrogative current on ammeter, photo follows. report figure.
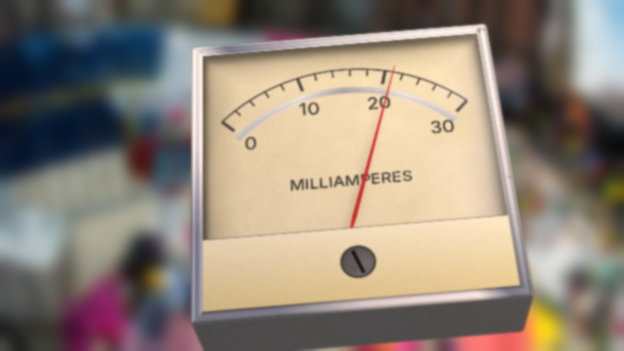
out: 21 mA
